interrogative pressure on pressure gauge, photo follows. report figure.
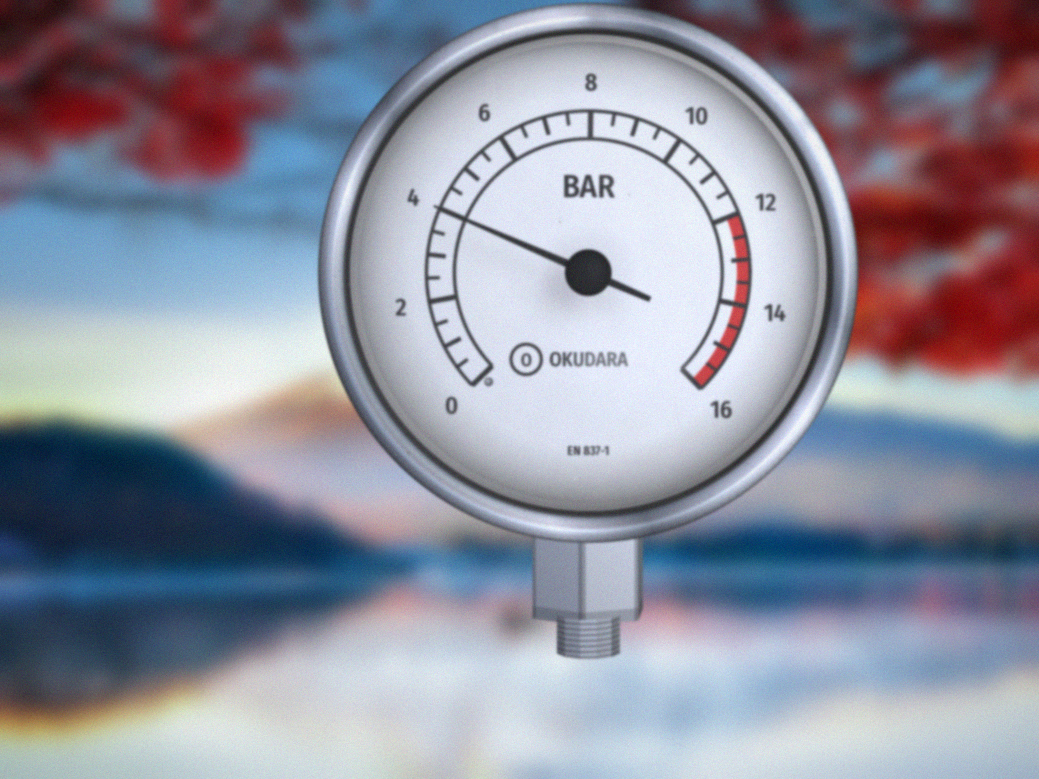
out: 4 bar
